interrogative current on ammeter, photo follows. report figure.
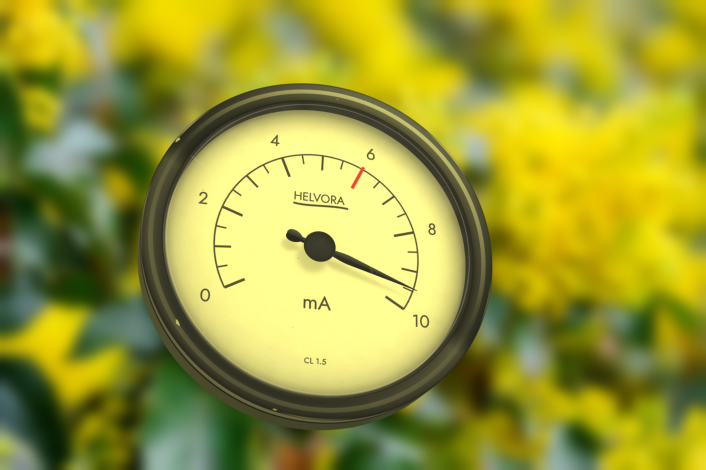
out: 9.5 mA
